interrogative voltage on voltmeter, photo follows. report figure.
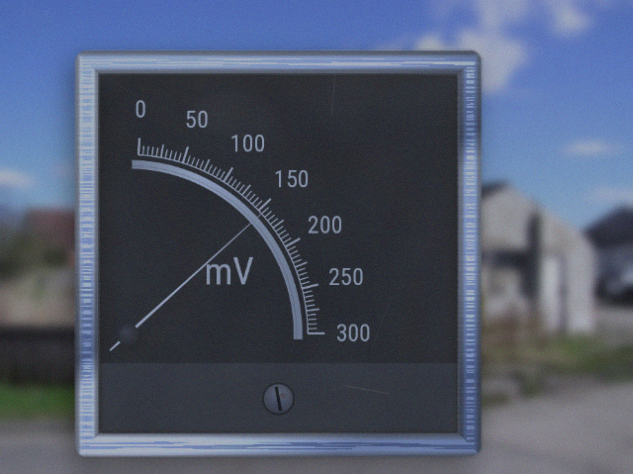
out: 155 mV
